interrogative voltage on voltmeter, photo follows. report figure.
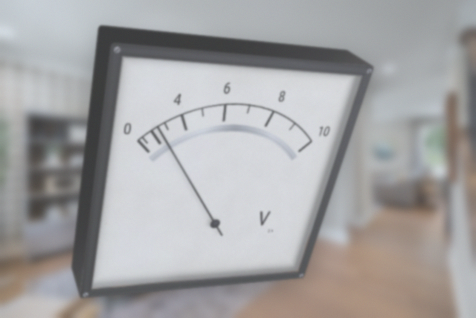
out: 2.5 V
